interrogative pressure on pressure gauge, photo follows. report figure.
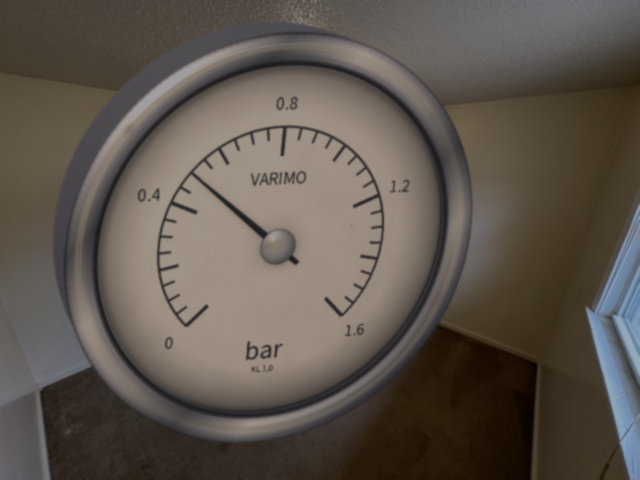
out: 0.5 bar
